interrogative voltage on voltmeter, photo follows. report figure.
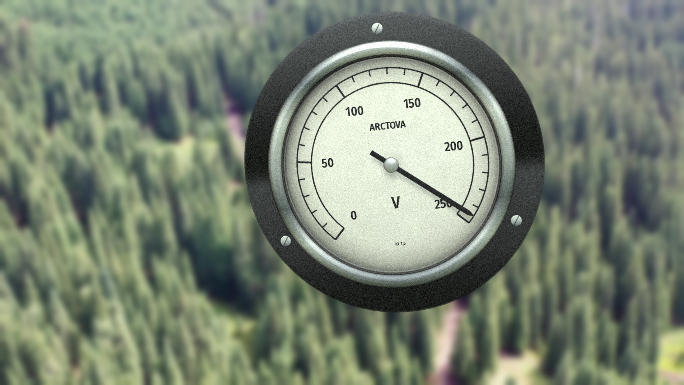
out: 245 V
